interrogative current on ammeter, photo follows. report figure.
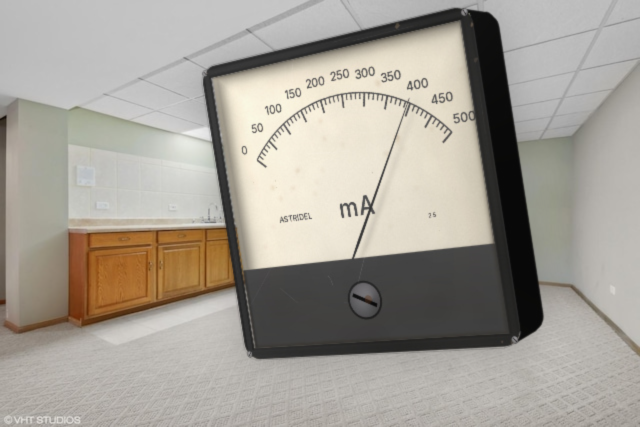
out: 400 mA
